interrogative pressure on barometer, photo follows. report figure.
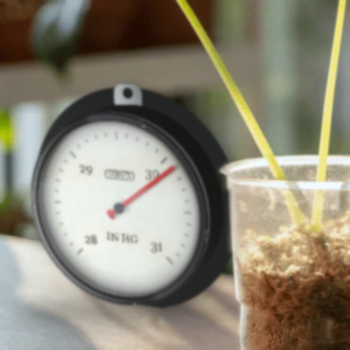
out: 30.1 inHg
